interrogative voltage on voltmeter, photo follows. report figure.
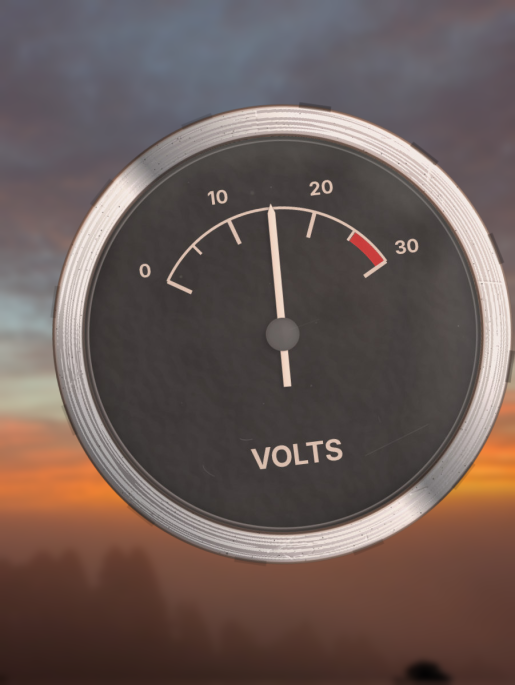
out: 15 V
